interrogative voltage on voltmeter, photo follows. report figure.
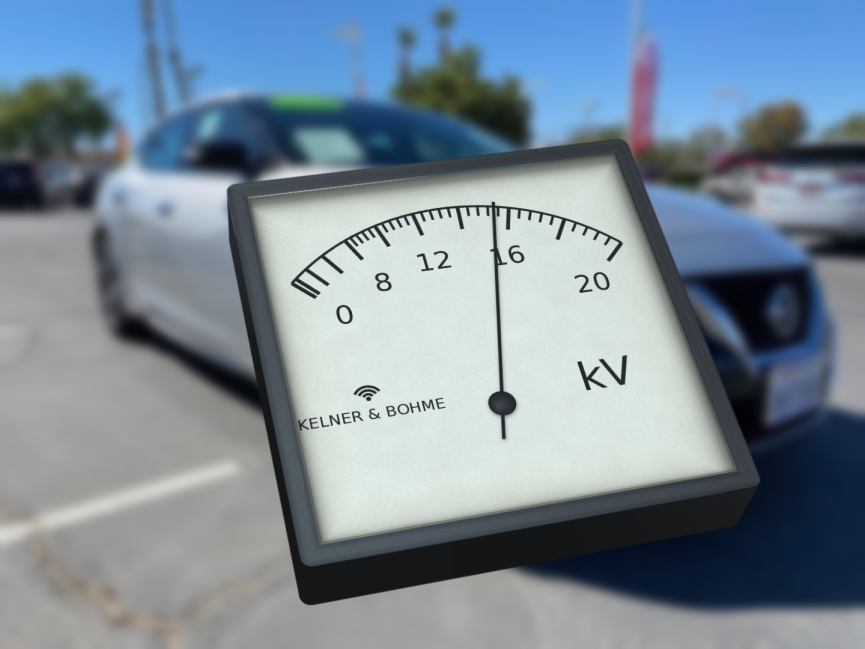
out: 15.4 kV
